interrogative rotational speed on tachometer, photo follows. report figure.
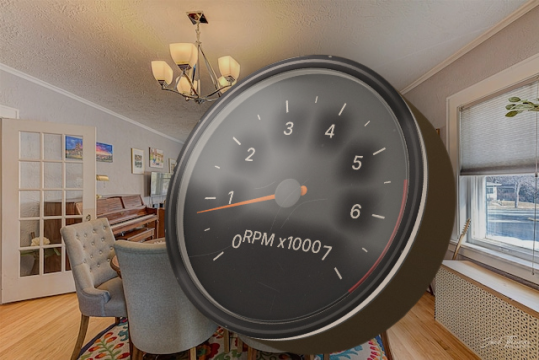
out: 750 rpm
